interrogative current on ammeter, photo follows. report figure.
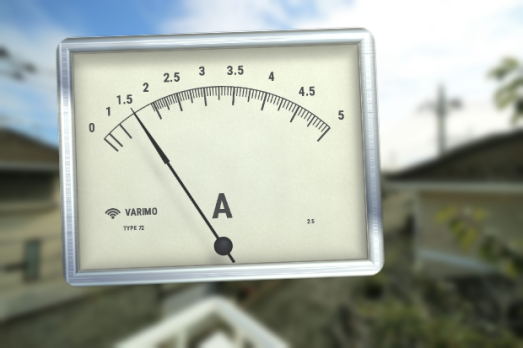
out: 1.5 A
